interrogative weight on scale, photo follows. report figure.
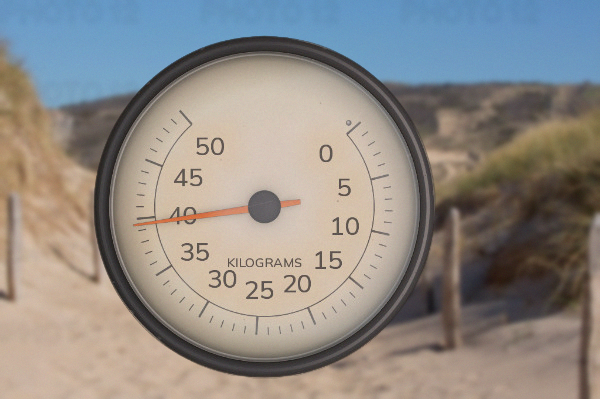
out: 39.5 kg
